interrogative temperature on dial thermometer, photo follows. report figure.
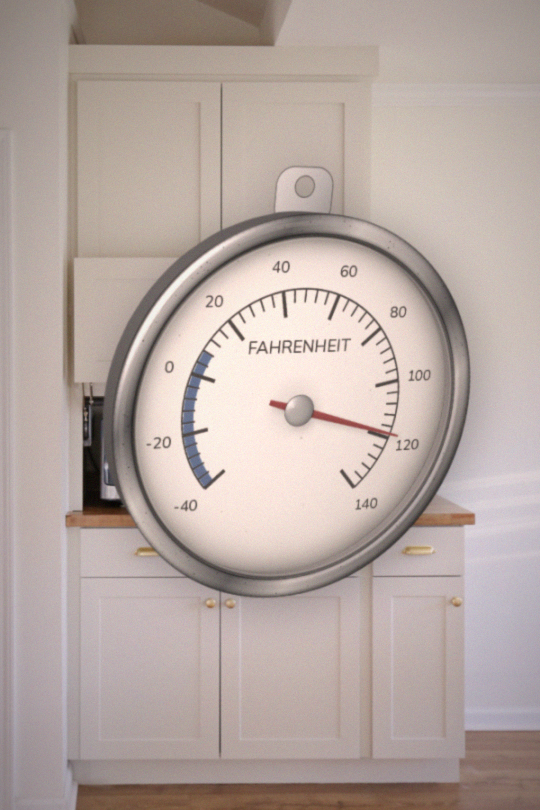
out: 118 °F
